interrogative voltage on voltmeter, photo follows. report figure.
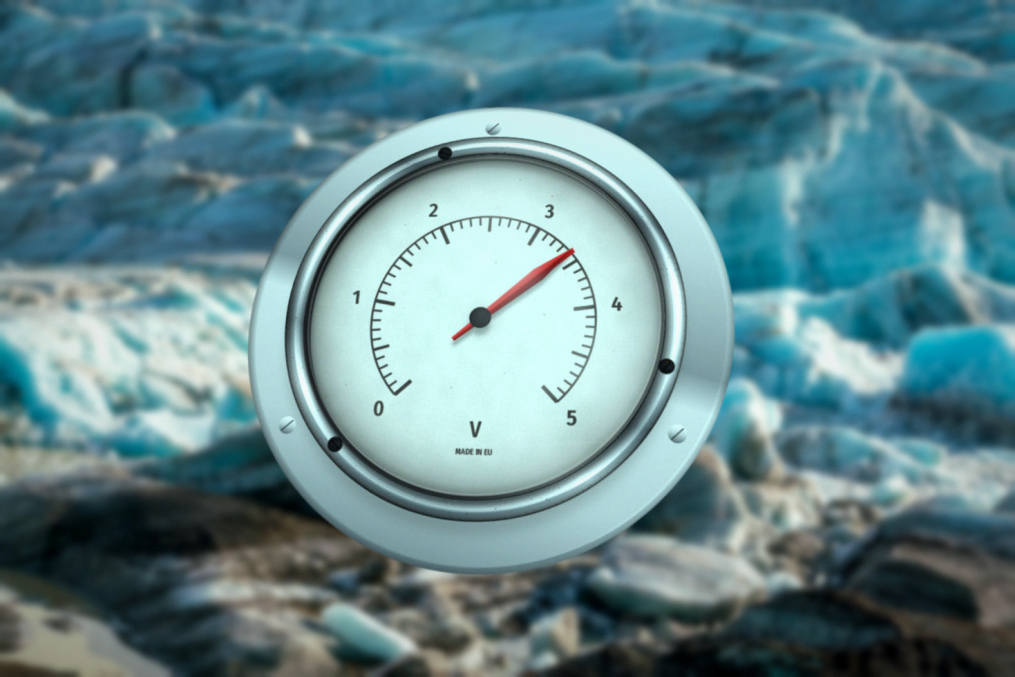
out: 3.4 V
